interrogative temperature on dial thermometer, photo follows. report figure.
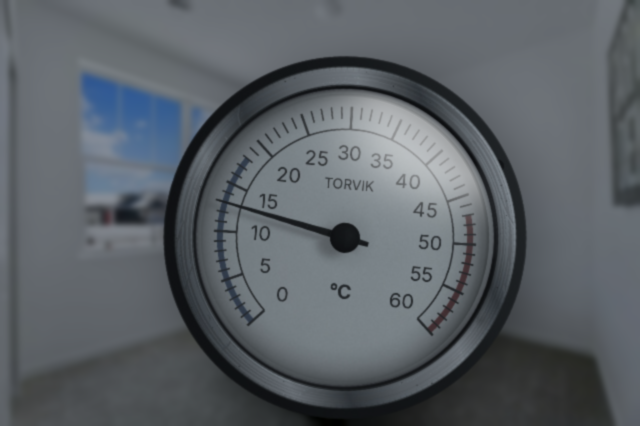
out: 13 °C
